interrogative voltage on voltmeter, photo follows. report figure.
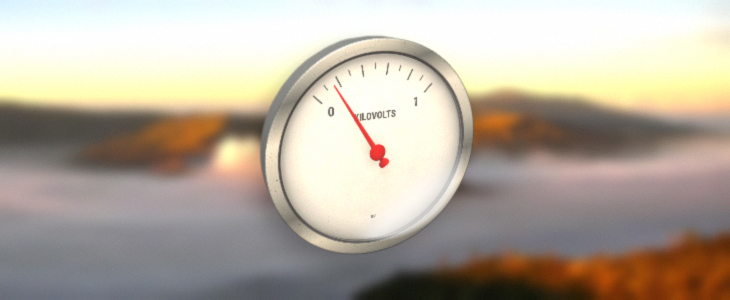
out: 0.15 kV
